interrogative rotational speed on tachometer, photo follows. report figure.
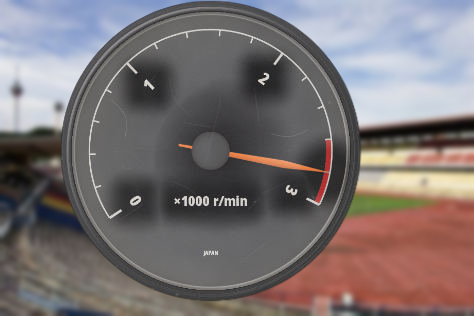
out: 2800 rpm
